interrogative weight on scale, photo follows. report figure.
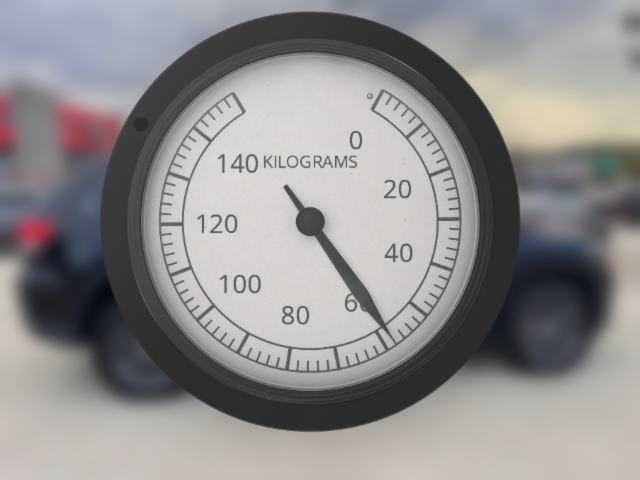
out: 58 kg
